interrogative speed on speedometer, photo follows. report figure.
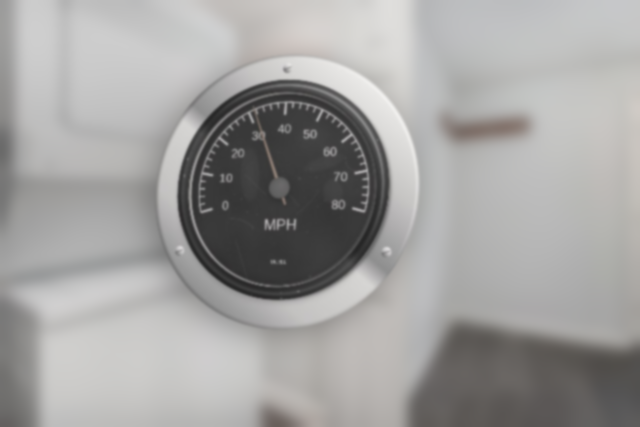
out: 32 mph
